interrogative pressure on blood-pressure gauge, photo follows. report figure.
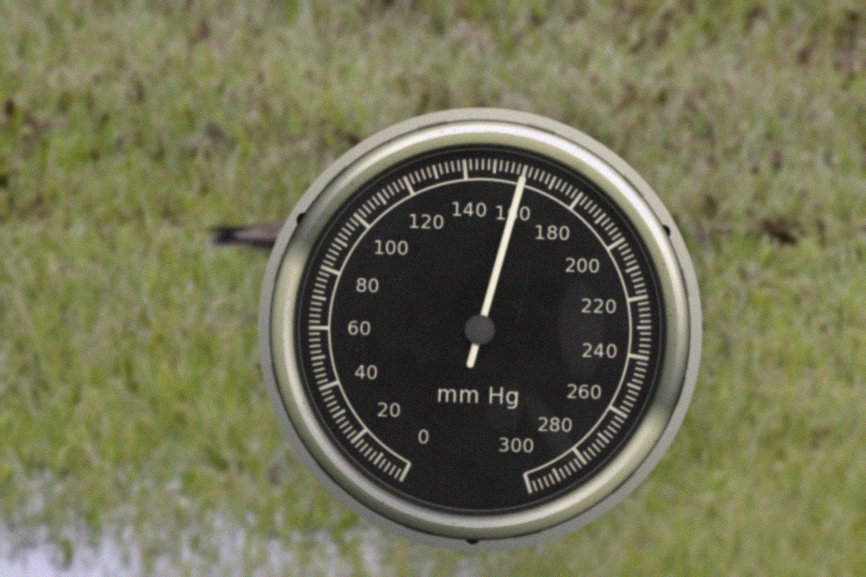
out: 160 mmHg
